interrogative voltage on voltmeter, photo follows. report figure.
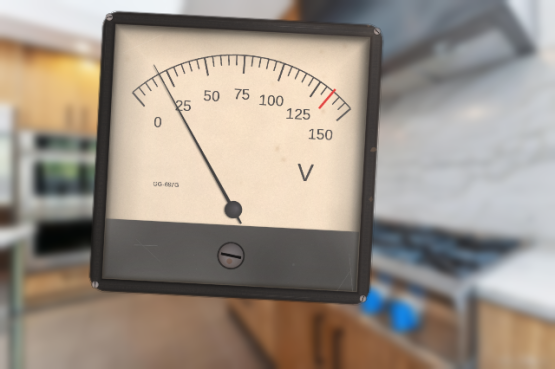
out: 20 V
